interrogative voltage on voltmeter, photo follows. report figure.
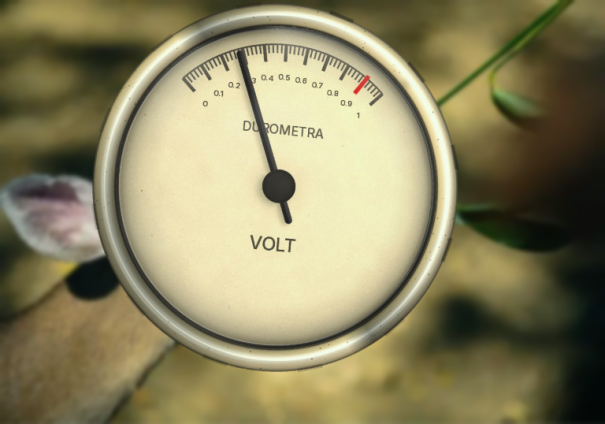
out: 0.28 V
